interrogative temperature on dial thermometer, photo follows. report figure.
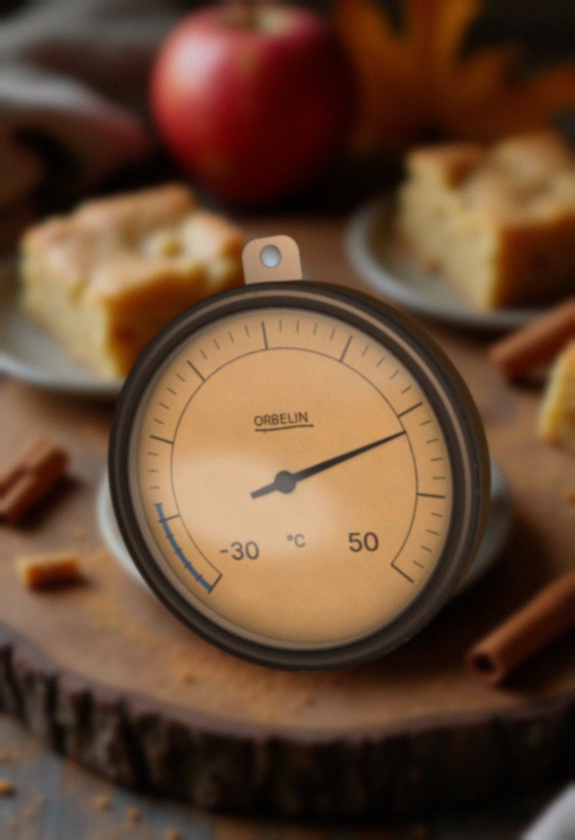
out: 32 °C
